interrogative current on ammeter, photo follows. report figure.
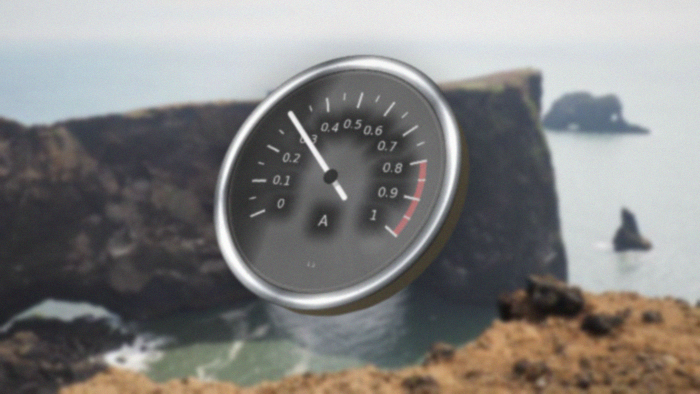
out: 0.3 A
